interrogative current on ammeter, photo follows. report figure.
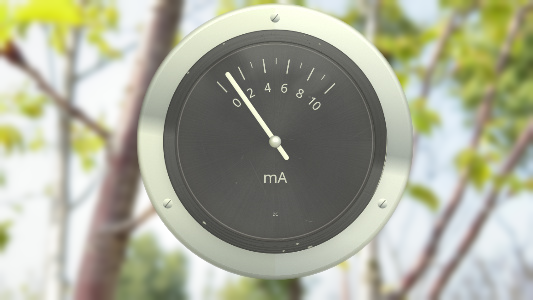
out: 1 mA
